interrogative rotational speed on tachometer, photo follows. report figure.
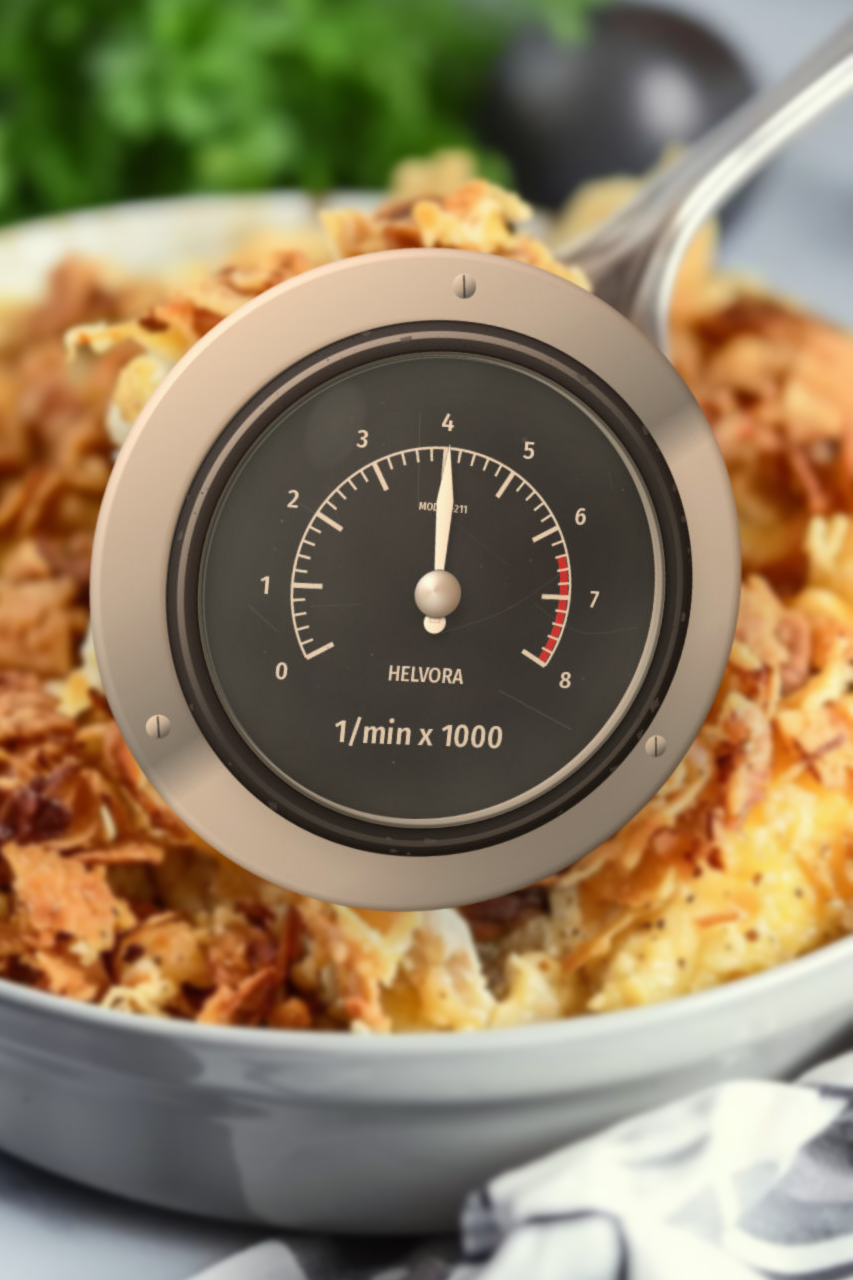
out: 4000 rpm
